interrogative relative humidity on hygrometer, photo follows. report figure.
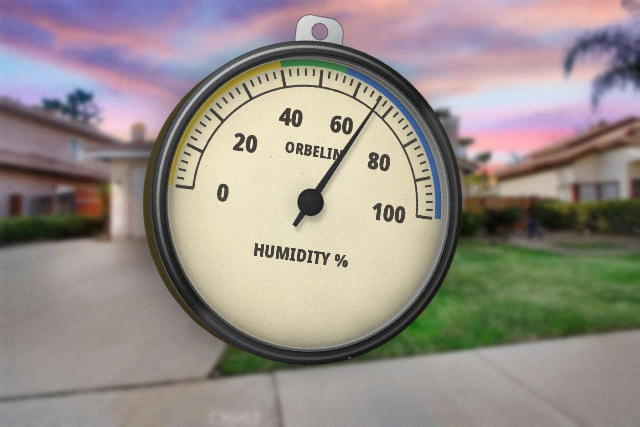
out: 66 %
